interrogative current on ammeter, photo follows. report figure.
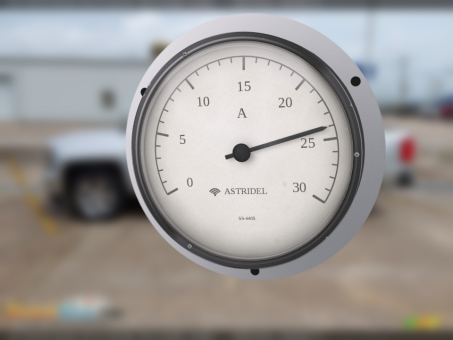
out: 24 A
